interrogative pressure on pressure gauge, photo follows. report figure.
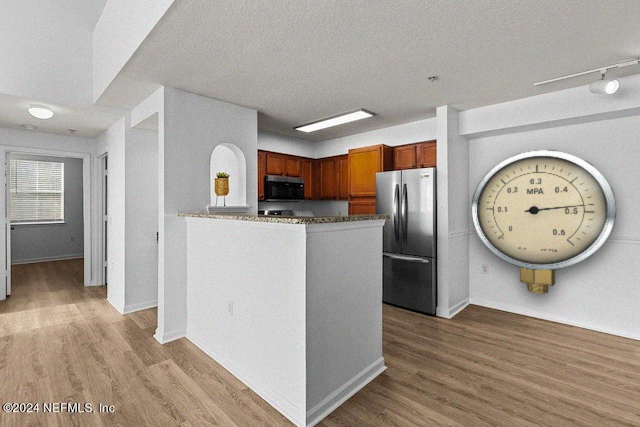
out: 0.48 MPa
